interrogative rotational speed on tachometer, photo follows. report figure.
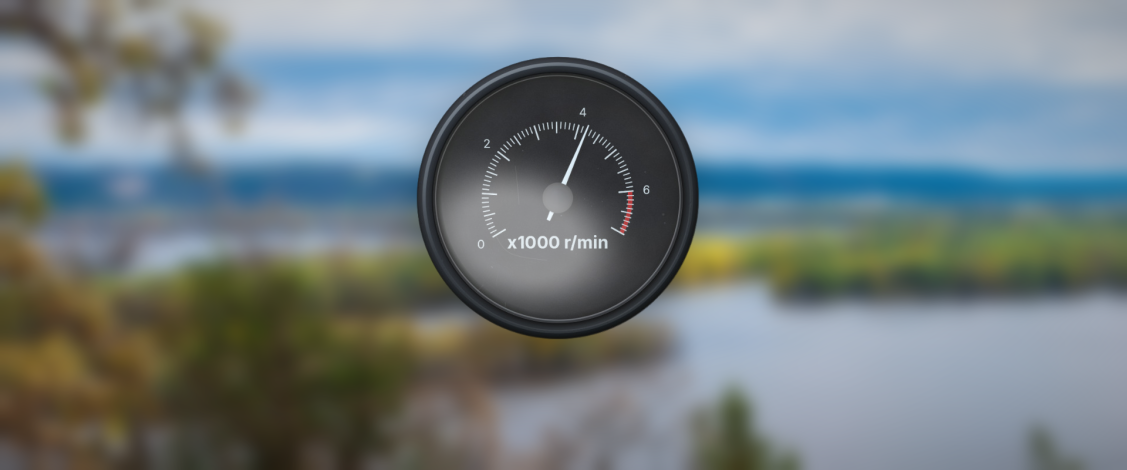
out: 4200 rpm
